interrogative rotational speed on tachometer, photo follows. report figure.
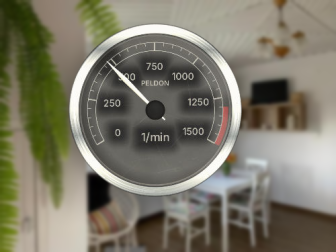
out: 475 rpm
